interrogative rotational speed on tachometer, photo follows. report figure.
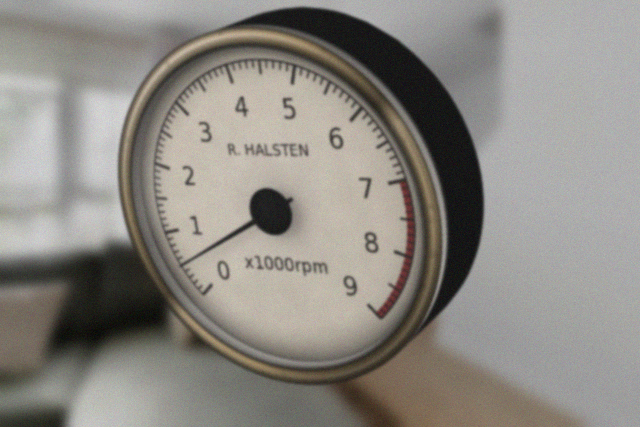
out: 500 rpm
